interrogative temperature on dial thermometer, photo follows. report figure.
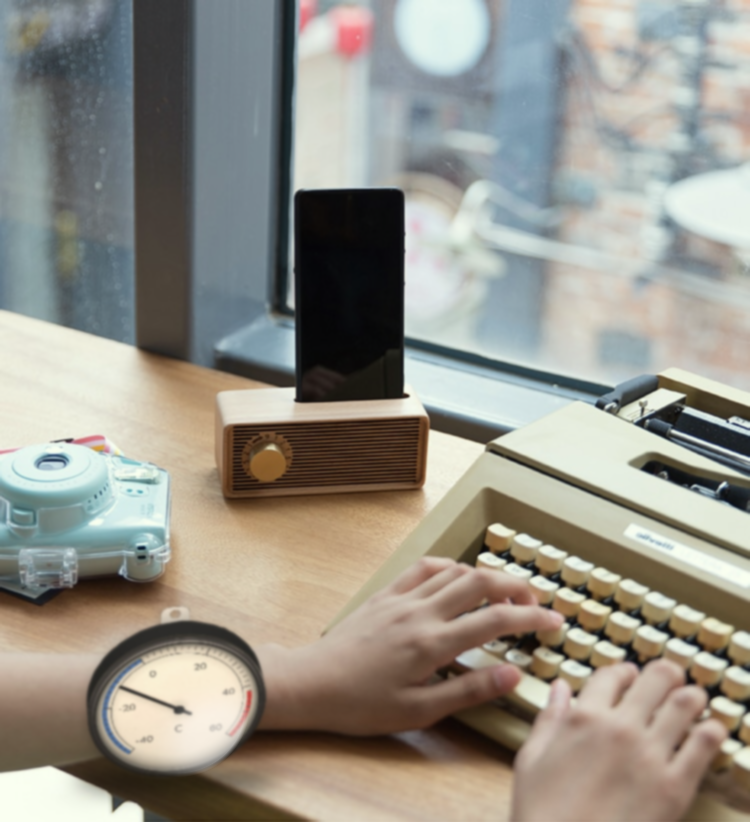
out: -10 °C
